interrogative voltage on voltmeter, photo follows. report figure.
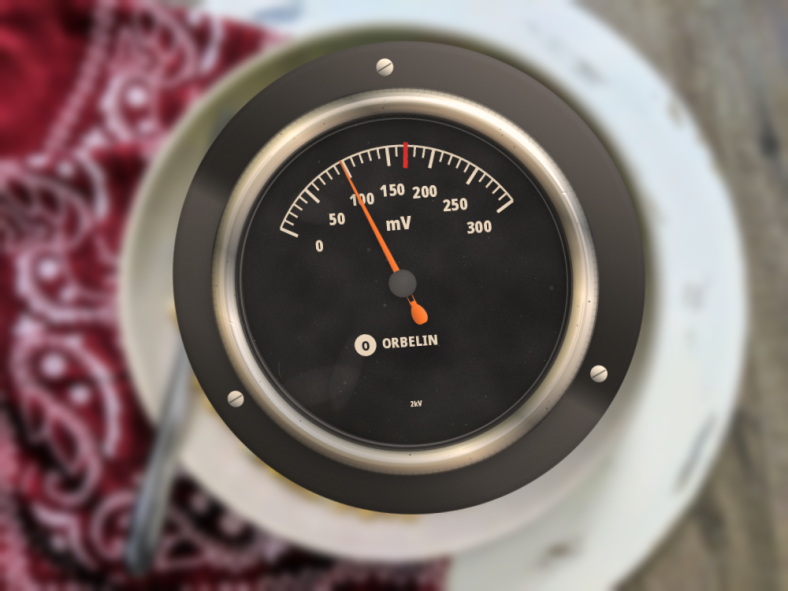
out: 100 mV
